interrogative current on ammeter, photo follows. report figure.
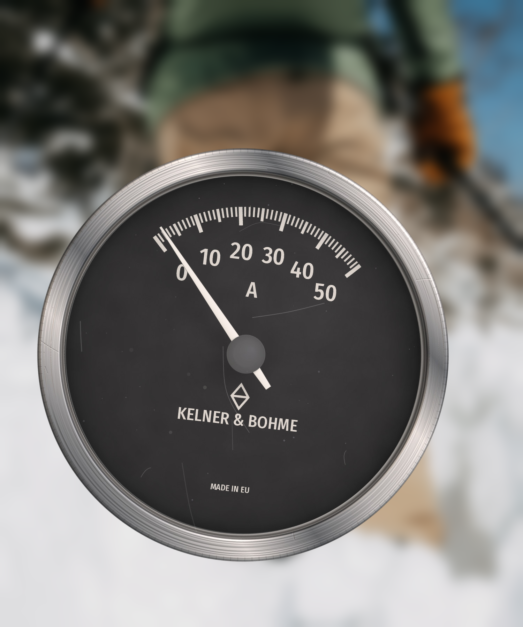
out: 2 A
